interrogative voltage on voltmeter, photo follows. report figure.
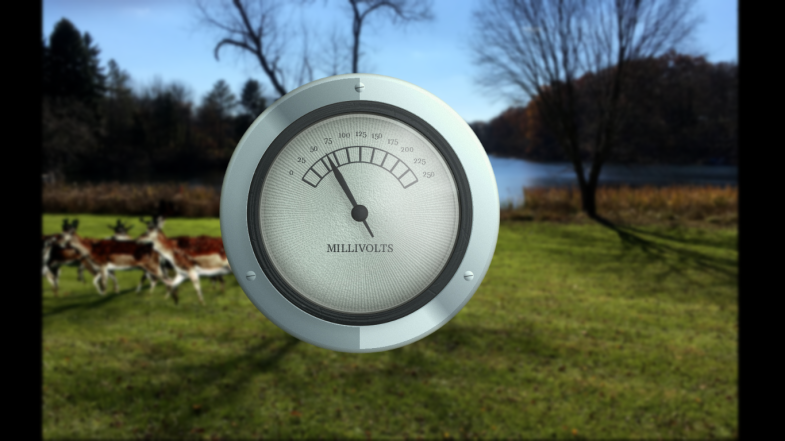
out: 62.5 mV
